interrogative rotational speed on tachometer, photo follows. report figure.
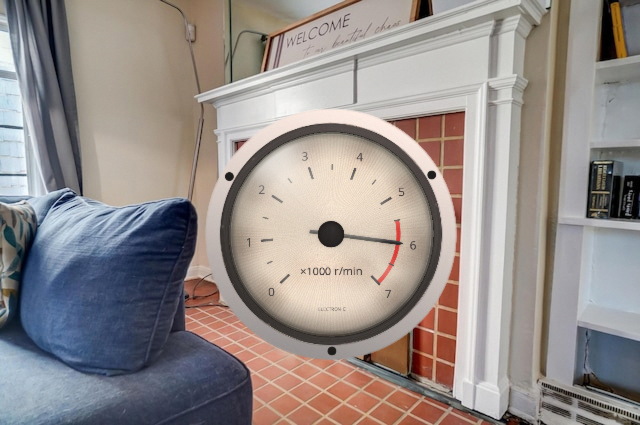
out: 6000 rpm
